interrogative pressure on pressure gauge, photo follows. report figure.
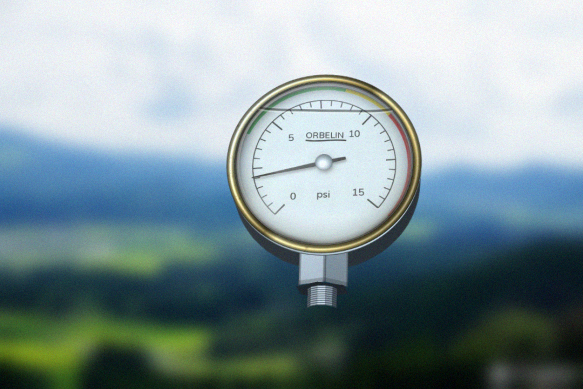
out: 2 psi
